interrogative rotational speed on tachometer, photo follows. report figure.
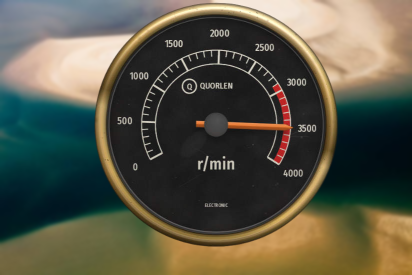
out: 3500 rpm
